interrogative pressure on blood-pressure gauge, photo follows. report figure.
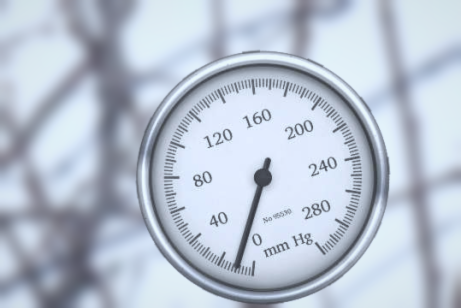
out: 10 mmHg
